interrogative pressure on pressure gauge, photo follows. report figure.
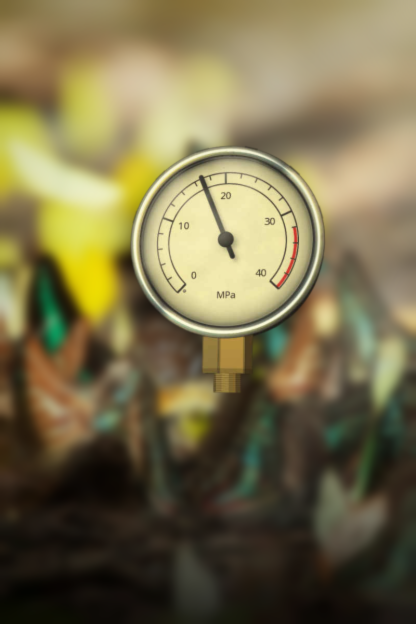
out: 17 MPa
